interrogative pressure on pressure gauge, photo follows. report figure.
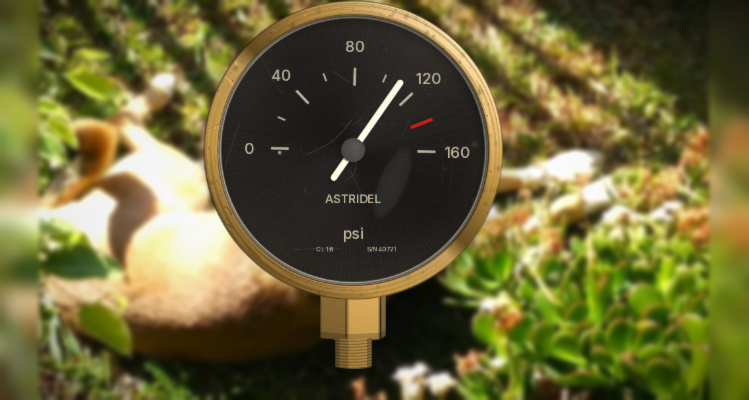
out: 110 psi
